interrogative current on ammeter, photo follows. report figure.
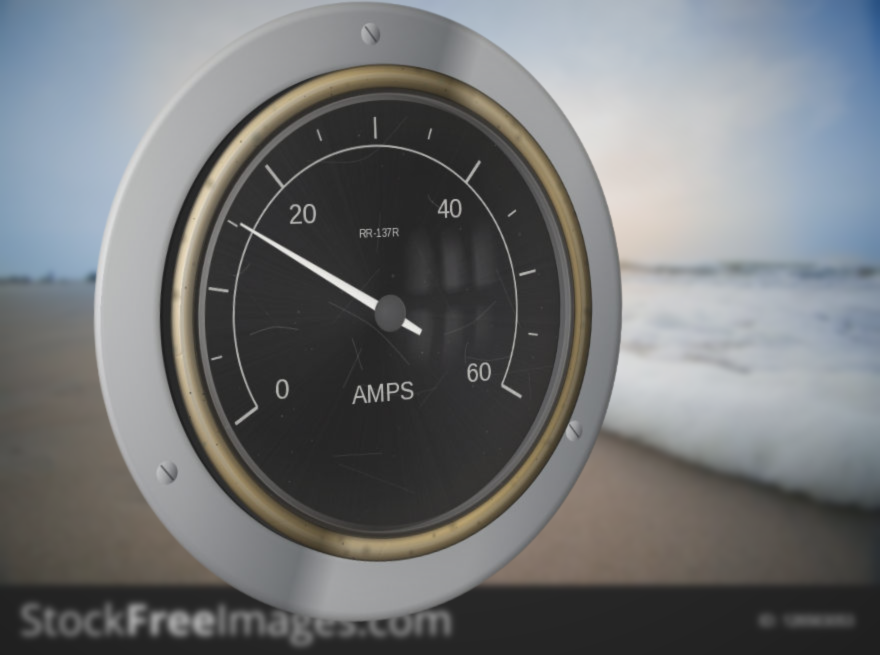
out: 15 A
